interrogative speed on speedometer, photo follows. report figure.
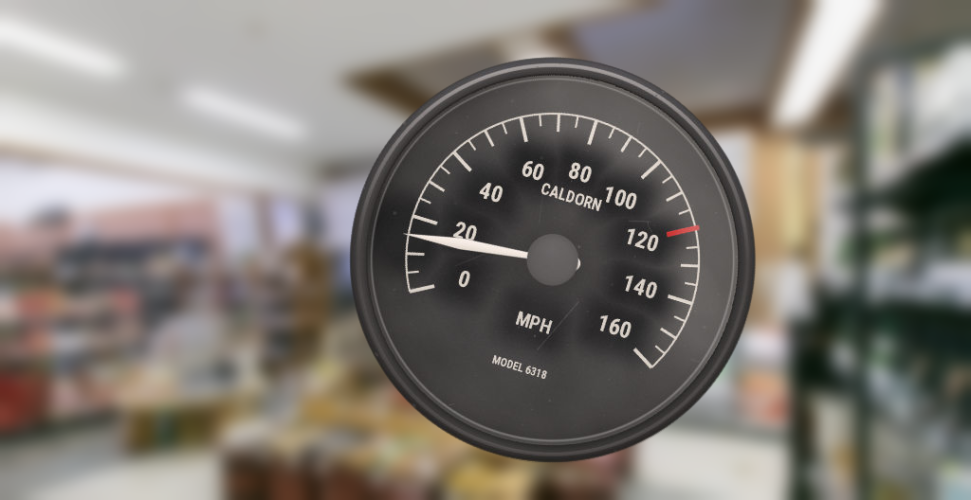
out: 15 mph
